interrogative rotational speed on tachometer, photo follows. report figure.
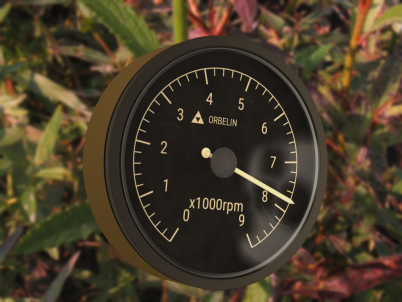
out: 7800 rpm
